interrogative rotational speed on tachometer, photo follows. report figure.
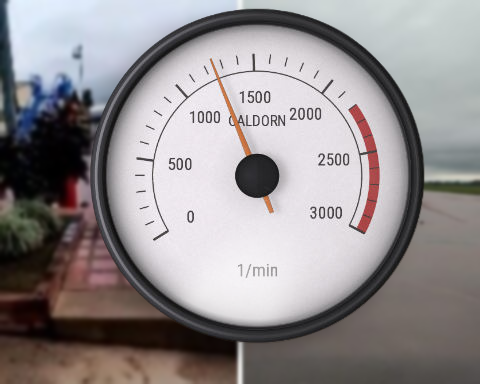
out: 1250 rpm
